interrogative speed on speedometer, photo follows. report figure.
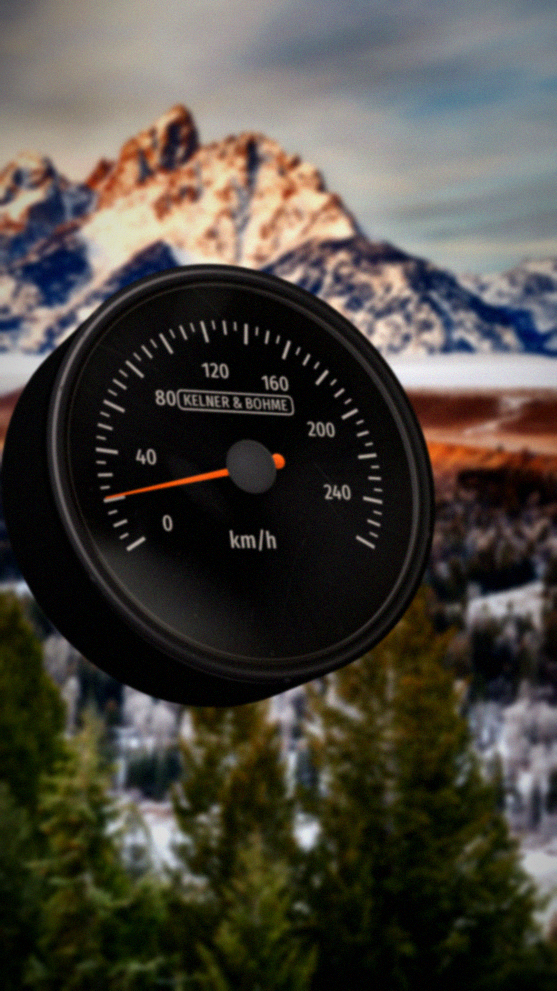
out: 20 km/h
